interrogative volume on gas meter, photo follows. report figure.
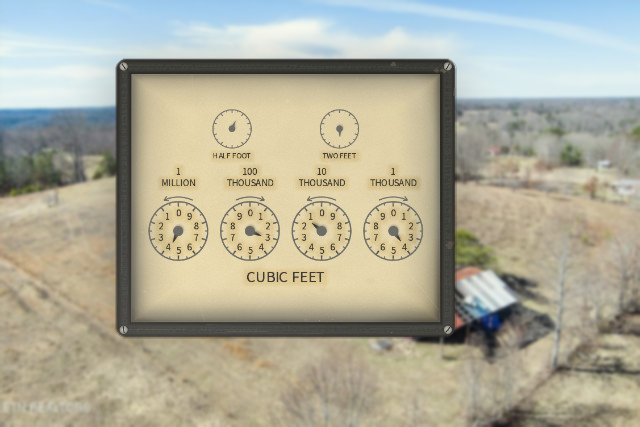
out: 431400 ft³
